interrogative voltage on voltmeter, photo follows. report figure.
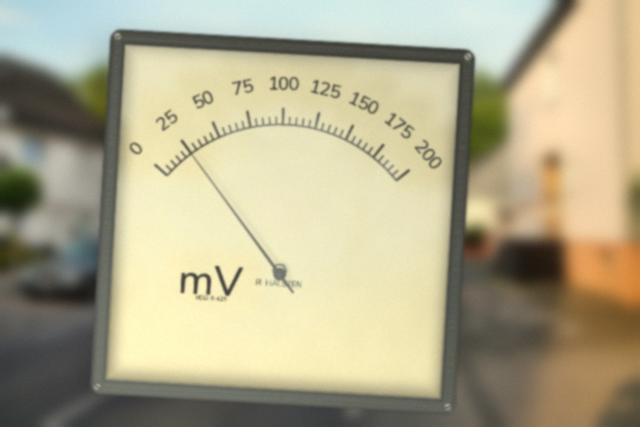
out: 25 mV
